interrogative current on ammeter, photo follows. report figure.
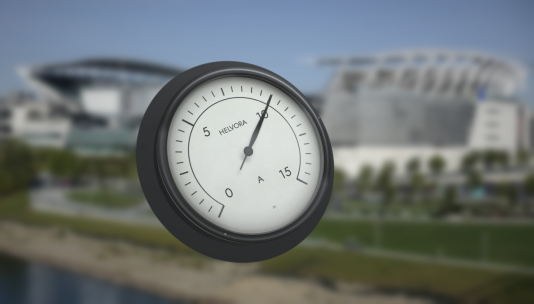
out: 10 A
